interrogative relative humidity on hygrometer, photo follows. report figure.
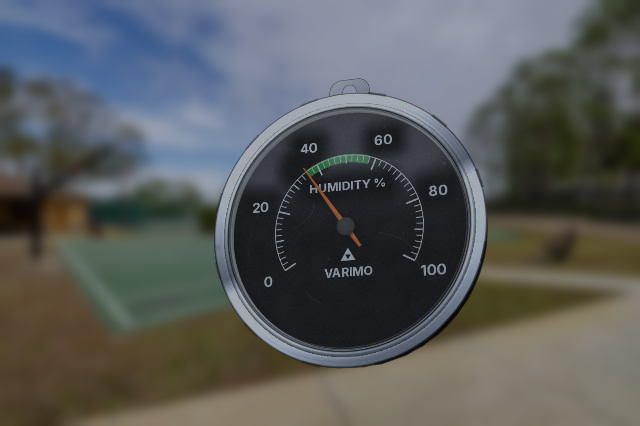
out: 36 %
